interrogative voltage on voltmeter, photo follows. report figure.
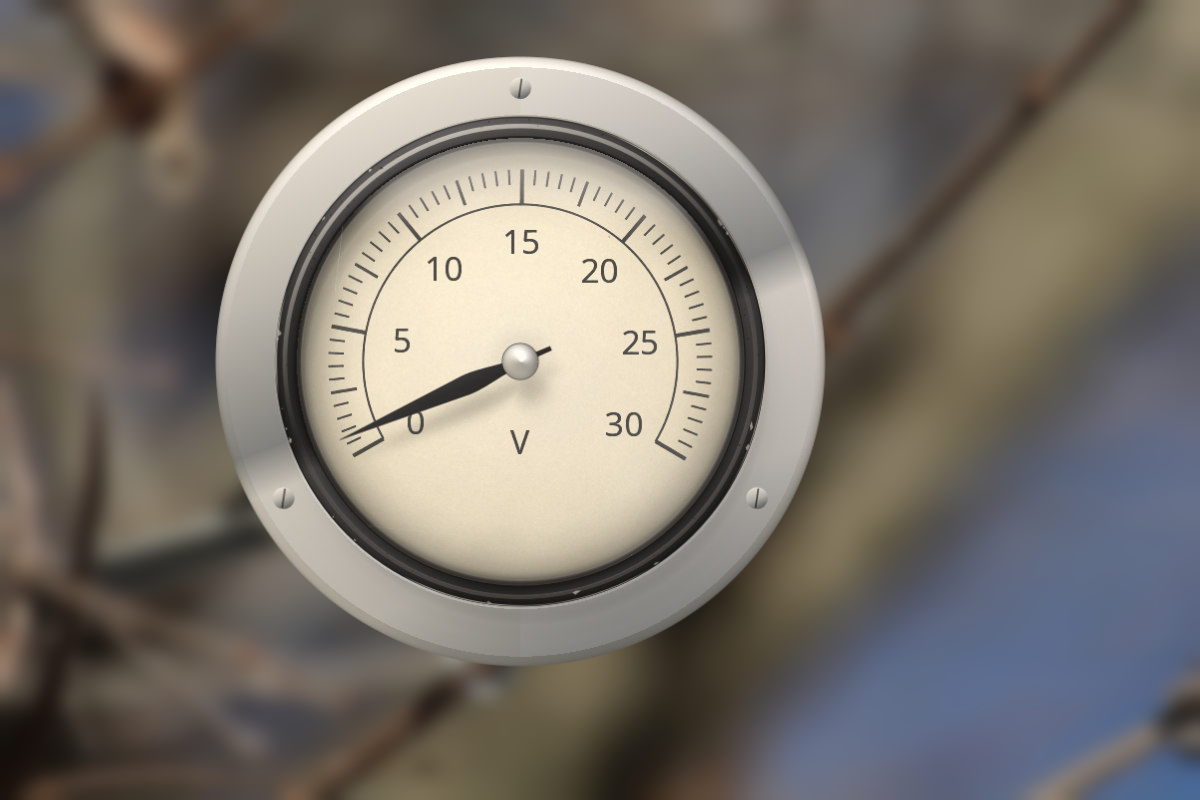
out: 0.75 V
